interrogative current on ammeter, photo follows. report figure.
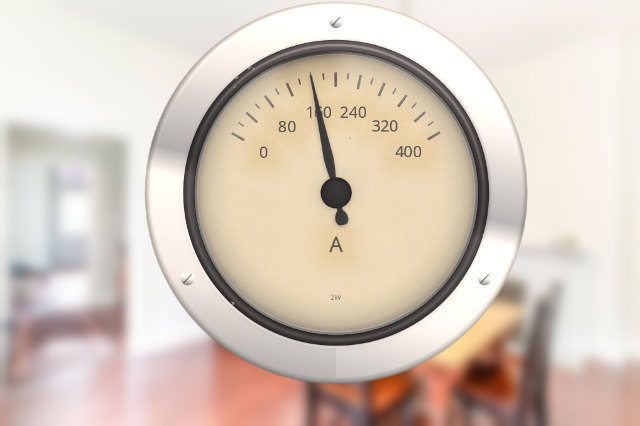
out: 160 A
